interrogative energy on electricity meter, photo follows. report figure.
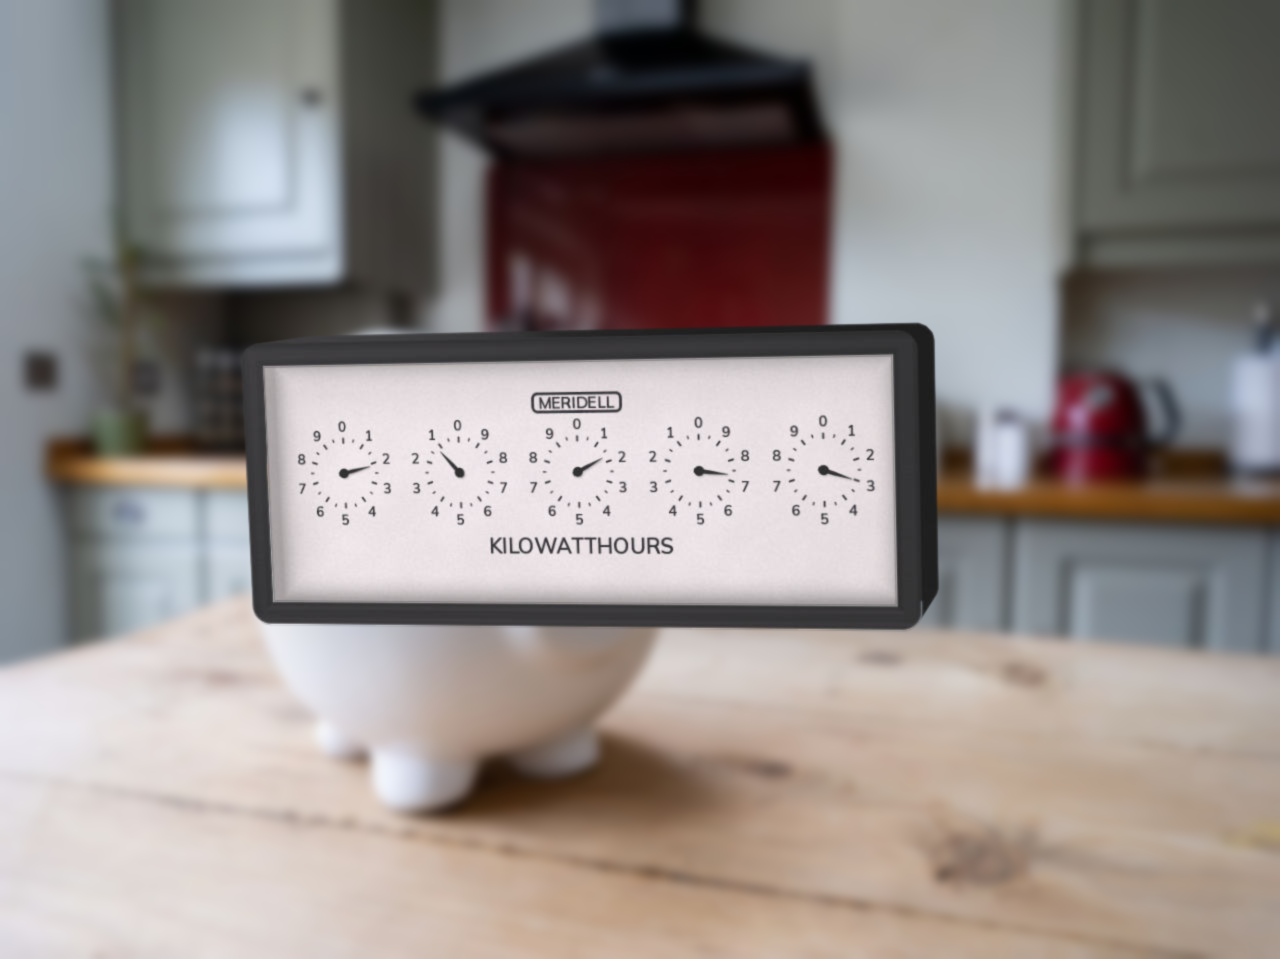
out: 21173 kWh
